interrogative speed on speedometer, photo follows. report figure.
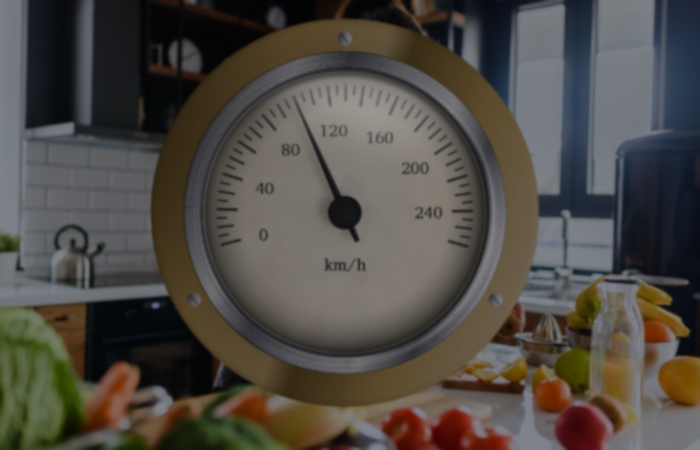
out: 100 km/h
